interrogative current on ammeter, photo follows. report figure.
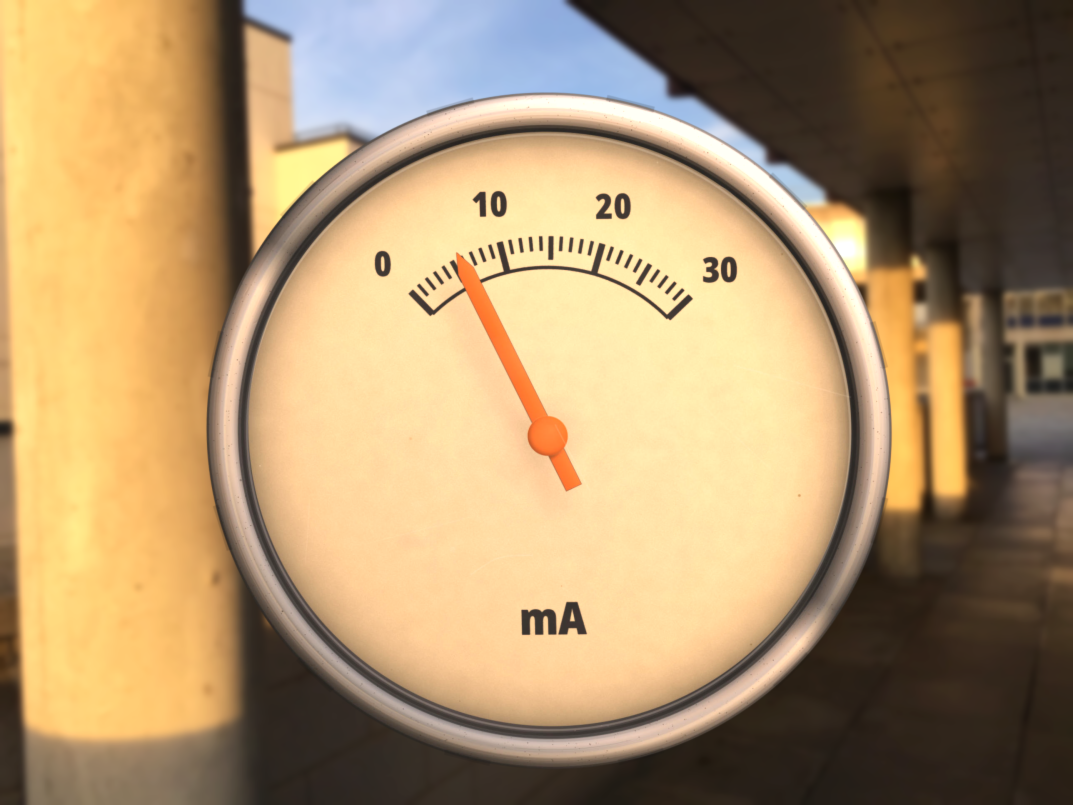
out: 6 mA
